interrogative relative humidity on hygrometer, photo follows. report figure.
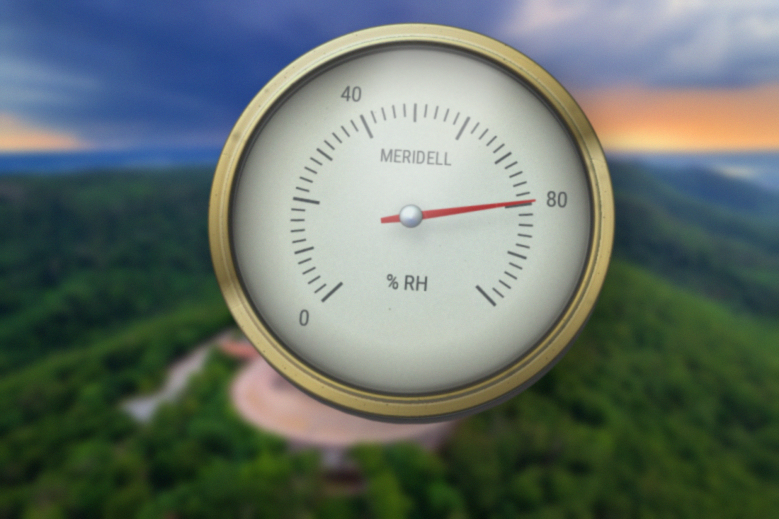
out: 80 %
